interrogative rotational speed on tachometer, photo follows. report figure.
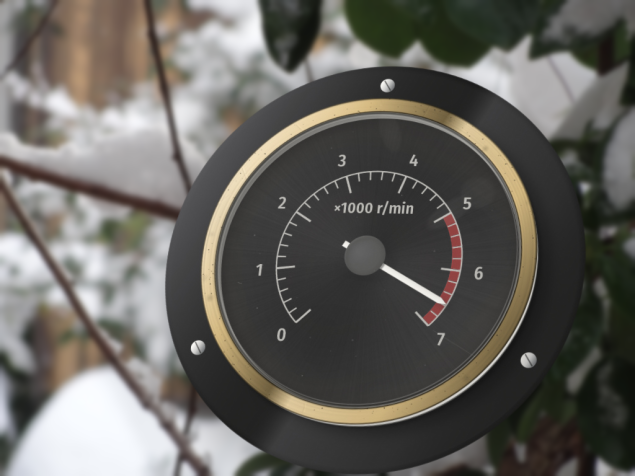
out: 6600 rpm
